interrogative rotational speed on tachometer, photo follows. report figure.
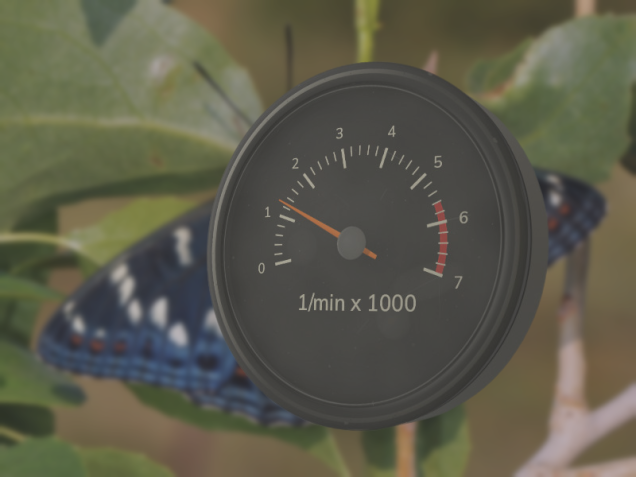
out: 1300 rpm
